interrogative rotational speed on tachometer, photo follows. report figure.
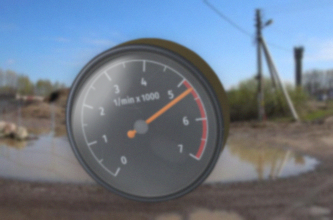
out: 5250 rpm
